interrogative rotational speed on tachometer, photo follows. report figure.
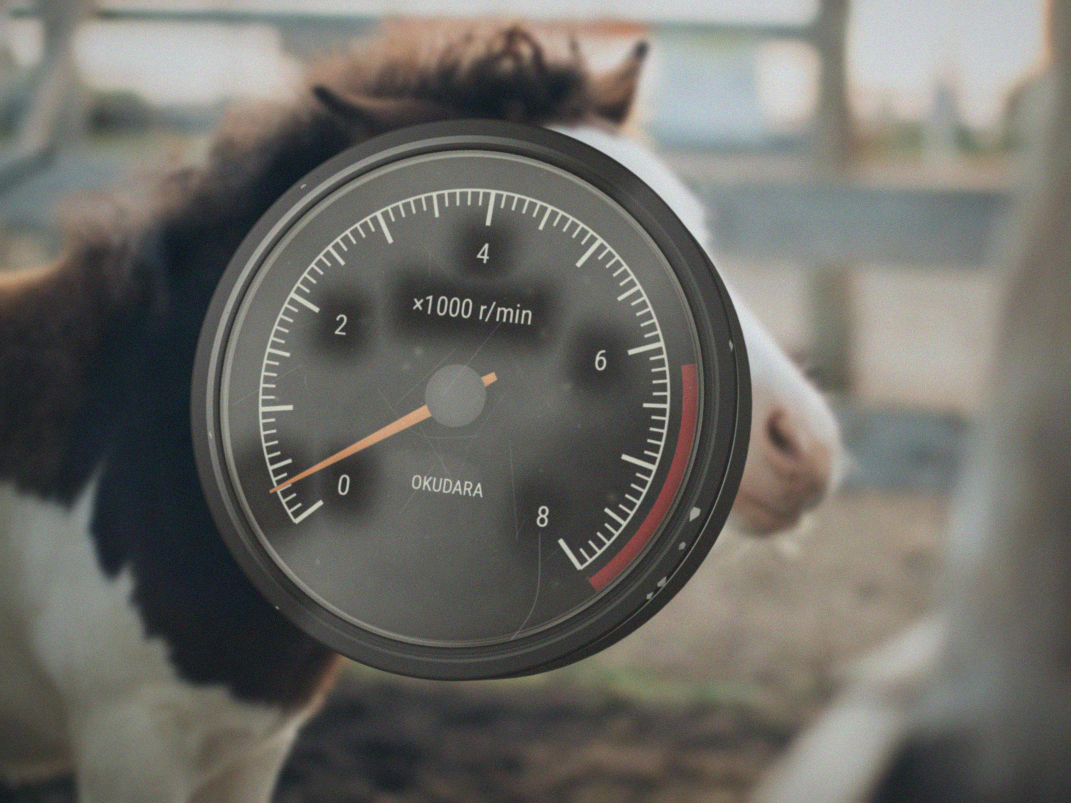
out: 300 rpm
